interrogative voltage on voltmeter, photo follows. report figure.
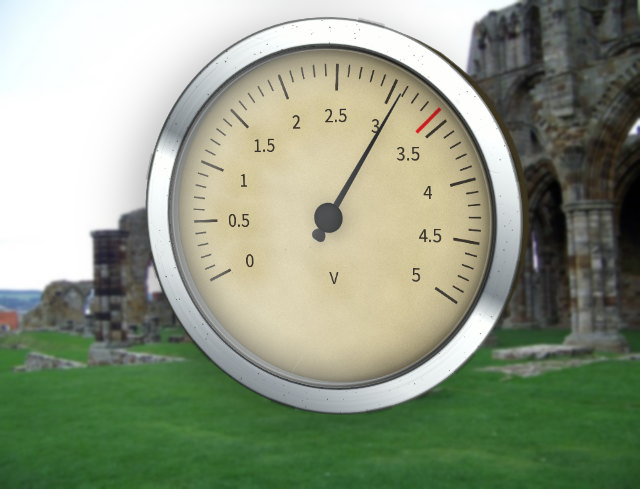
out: 3.1 V
